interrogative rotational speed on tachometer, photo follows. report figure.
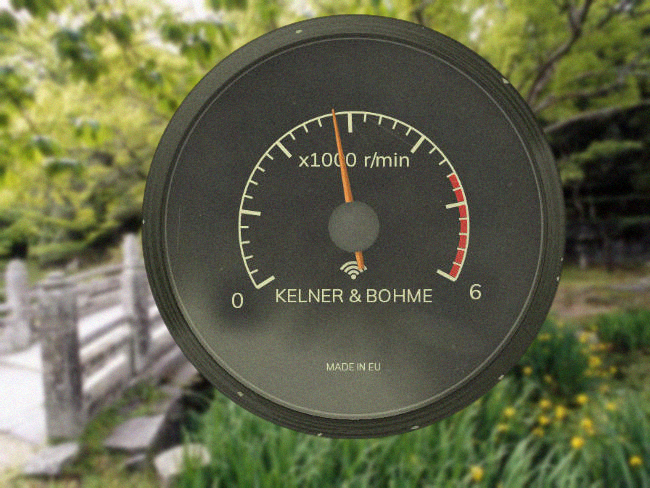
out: 2800 rpm
